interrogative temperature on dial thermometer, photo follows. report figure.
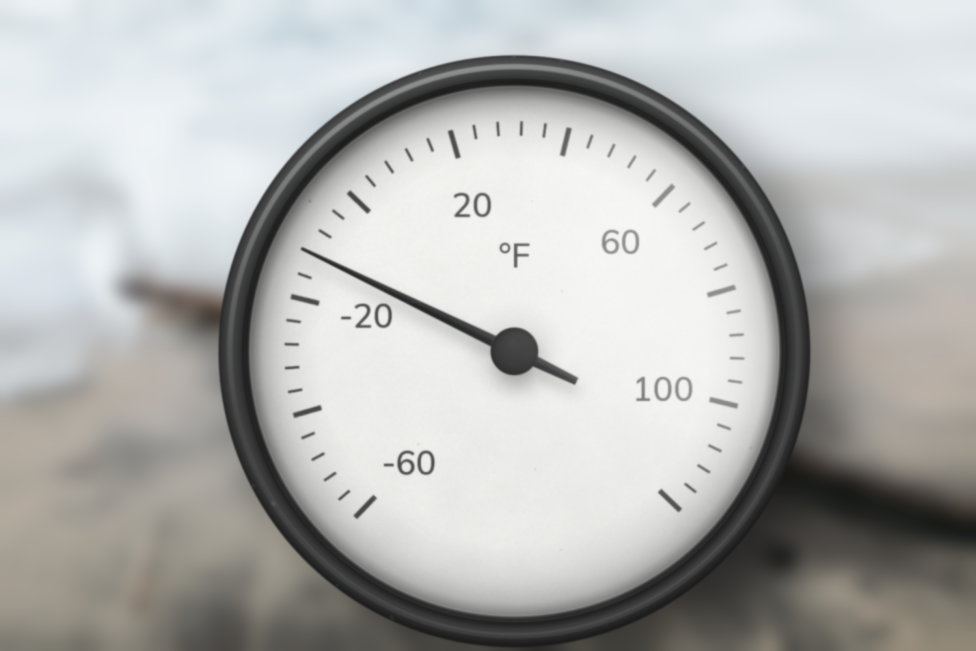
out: -12 °F
